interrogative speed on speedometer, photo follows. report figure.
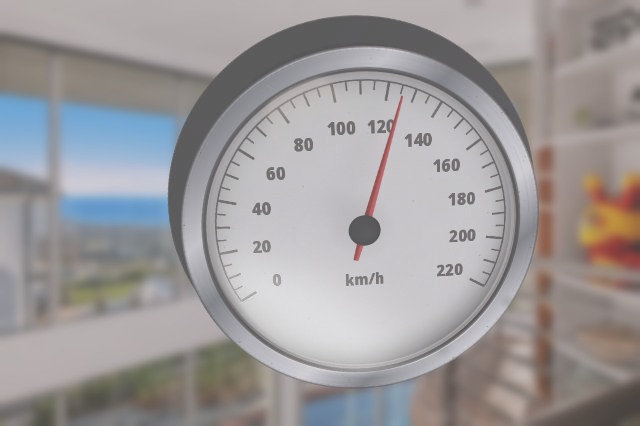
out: 125 km/h
